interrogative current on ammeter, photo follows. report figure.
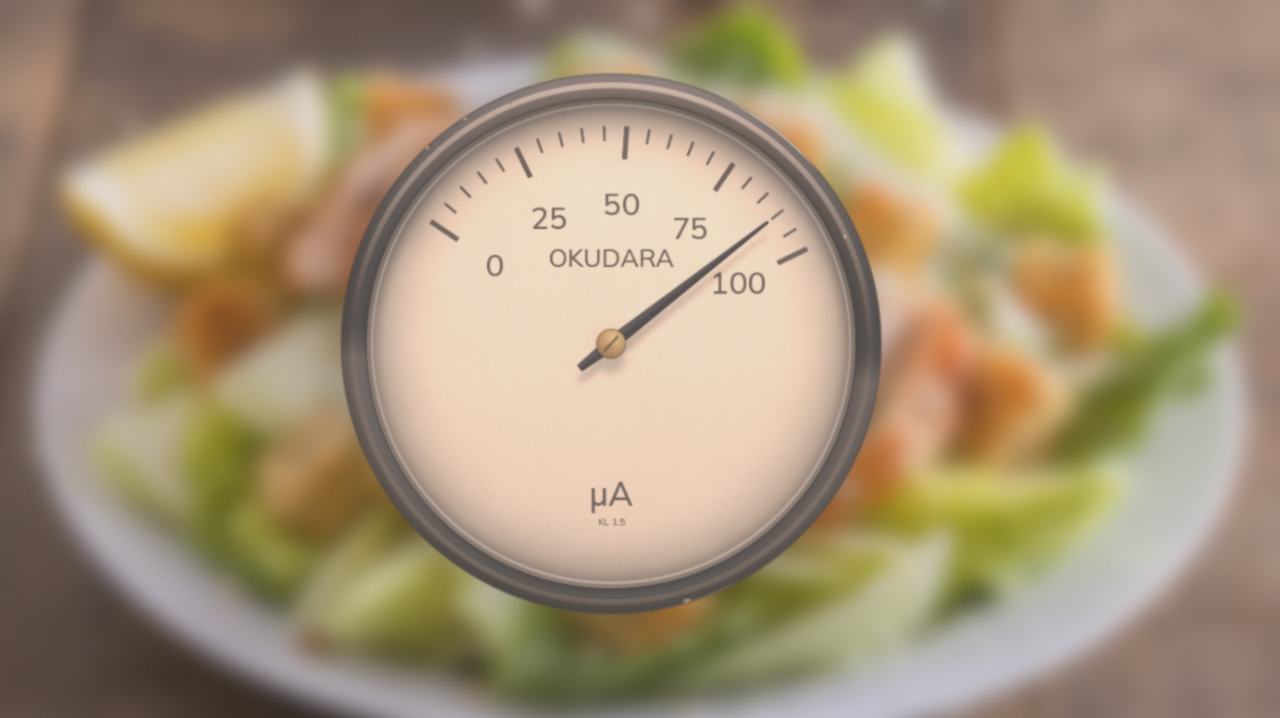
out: 90 µA
